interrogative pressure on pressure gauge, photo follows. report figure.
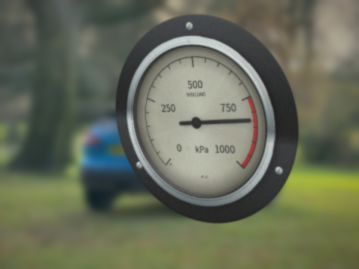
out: 825 kPa
